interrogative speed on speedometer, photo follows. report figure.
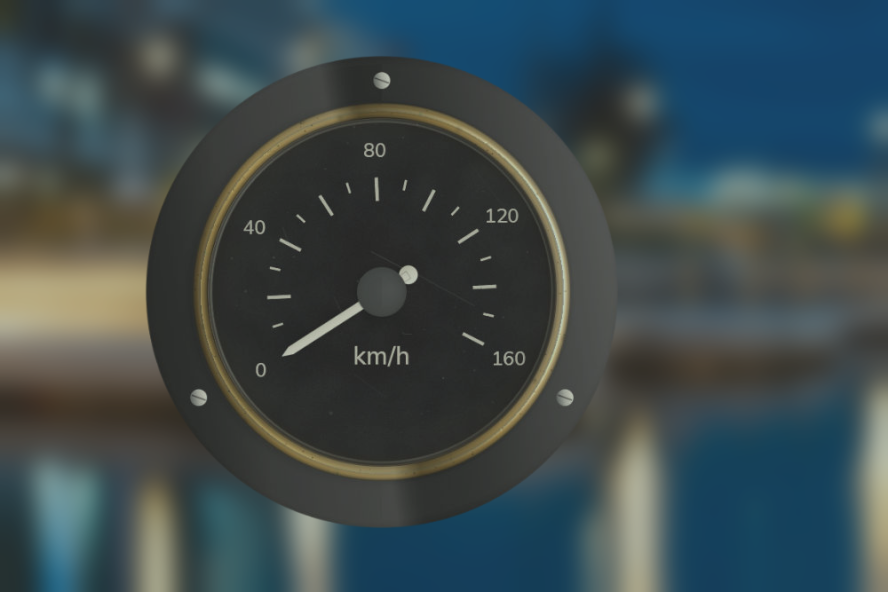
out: 0 km/h
